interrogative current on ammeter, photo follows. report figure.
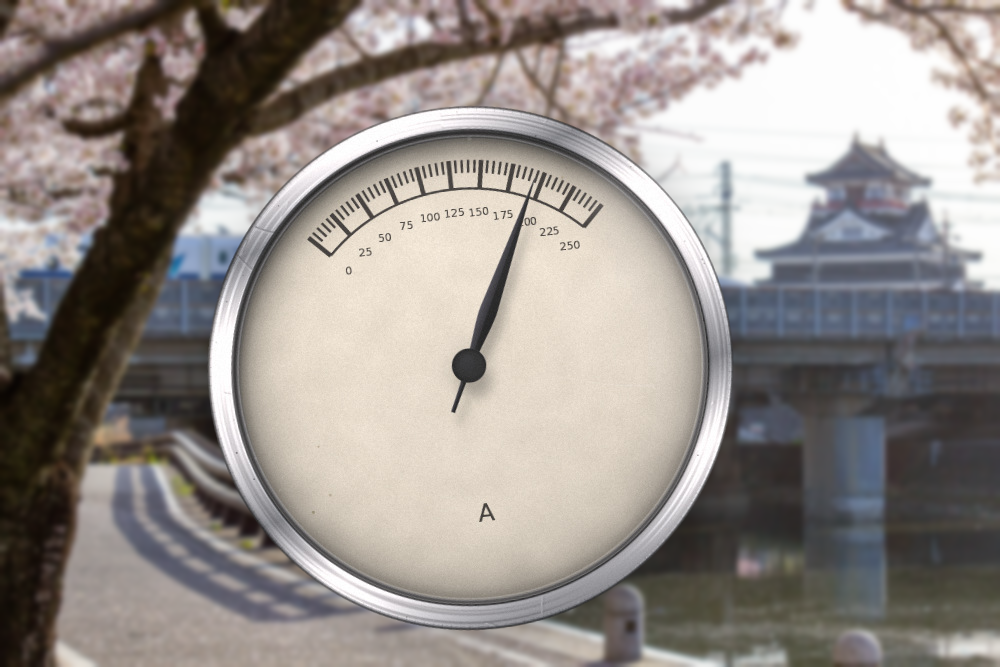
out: 195 A
